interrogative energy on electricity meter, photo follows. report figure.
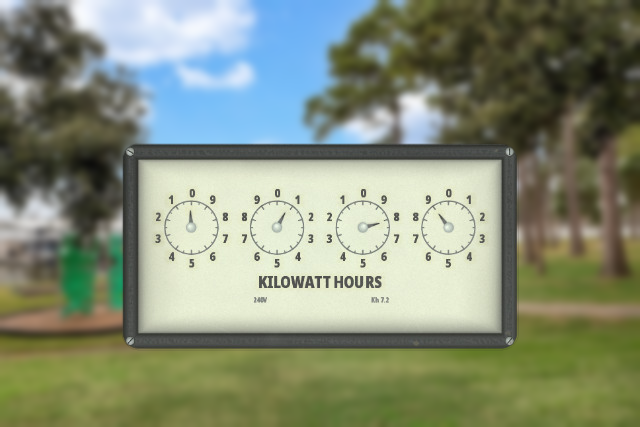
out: 79 kWh
